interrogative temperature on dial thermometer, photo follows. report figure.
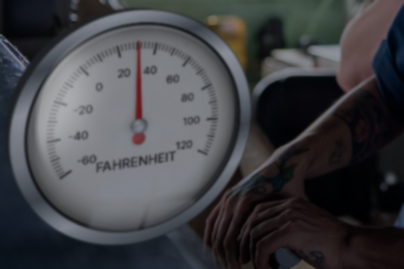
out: 30 °F
